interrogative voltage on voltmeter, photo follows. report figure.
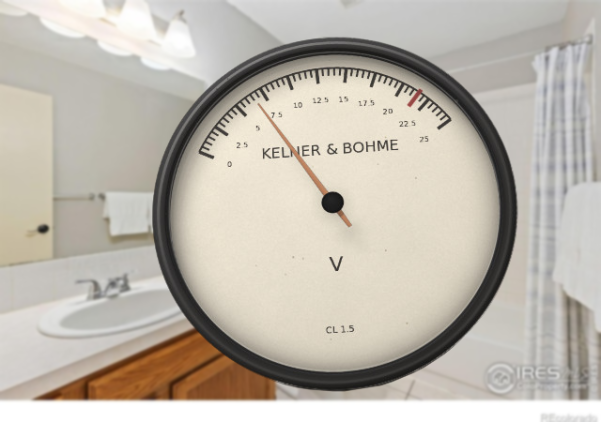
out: 6.5 V
